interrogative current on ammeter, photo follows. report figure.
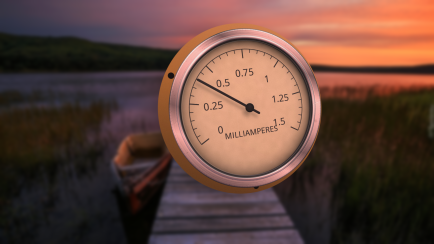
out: 0.4 mA
